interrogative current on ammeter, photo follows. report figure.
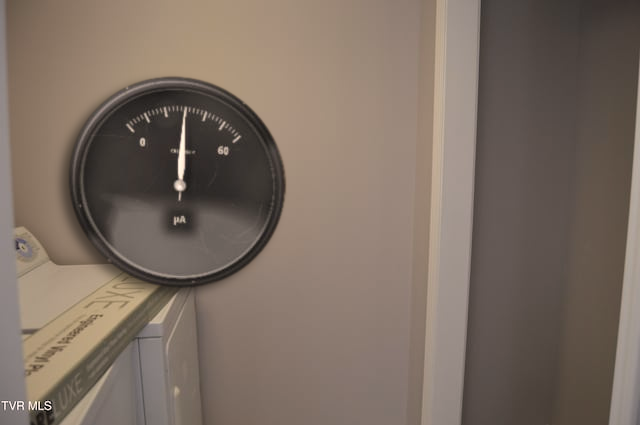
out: 30 µA
